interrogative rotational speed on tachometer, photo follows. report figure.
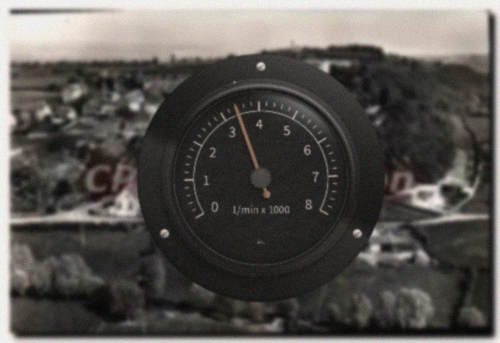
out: 3400 rpm
